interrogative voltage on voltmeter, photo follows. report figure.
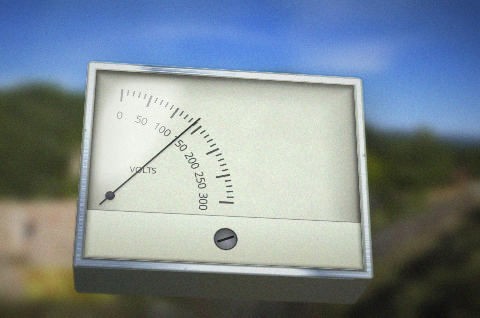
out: 140 V
